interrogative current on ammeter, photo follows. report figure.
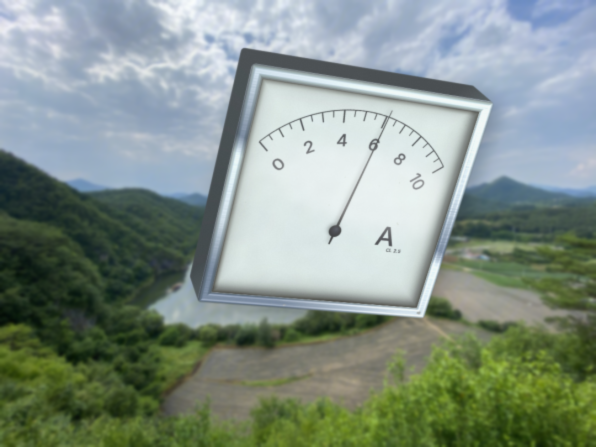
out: 6 A
